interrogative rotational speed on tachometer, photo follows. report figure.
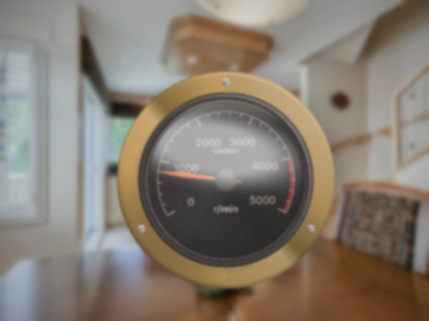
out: 800 rpm
